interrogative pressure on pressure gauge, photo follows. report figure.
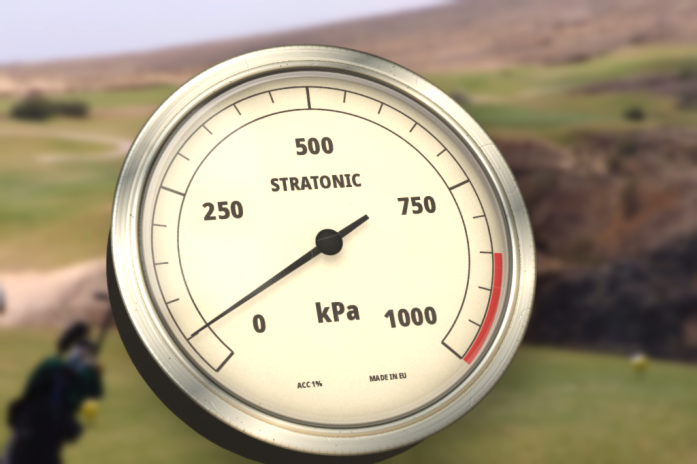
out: 50 kPa
